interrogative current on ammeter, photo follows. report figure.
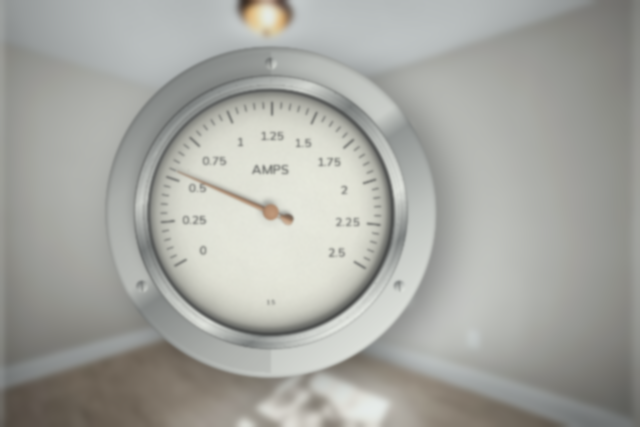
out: 0.55 A
